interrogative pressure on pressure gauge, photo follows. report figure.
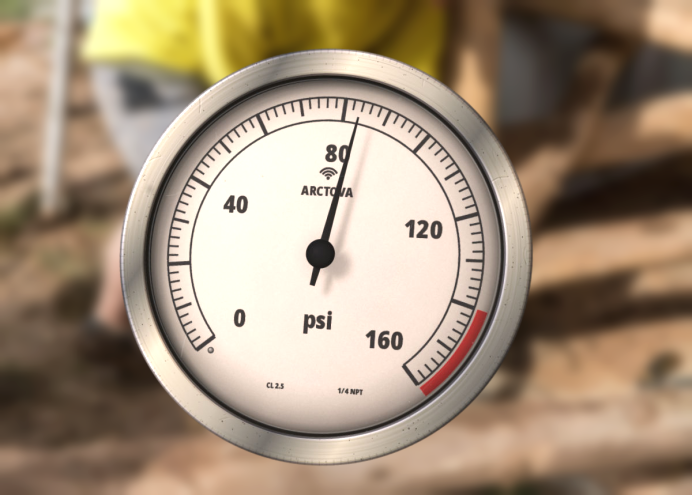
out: 84 psi
